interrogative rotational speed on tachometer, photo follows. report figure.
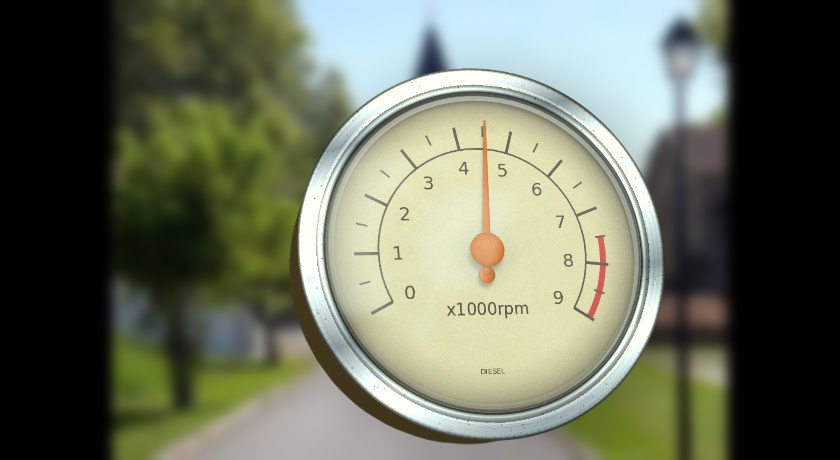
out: 4500 rpm
